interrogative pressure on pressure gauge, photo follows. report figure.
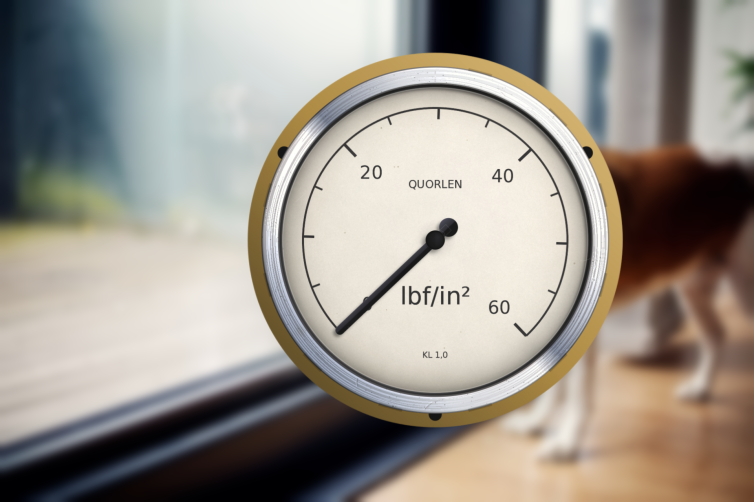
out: 0 psi
